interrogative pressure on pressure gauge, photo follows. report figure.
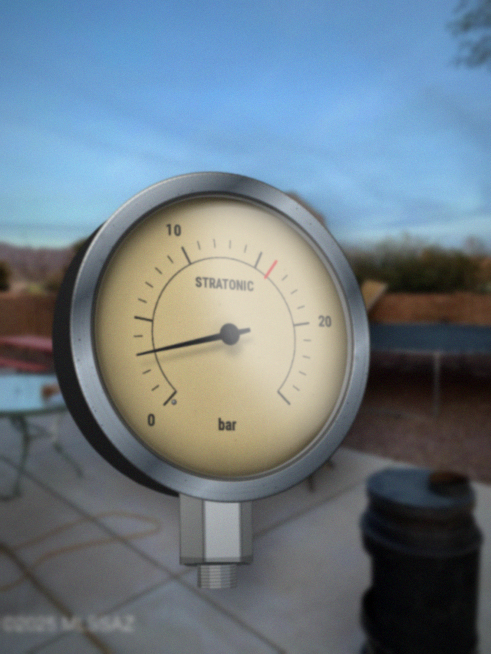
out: 3 bar
